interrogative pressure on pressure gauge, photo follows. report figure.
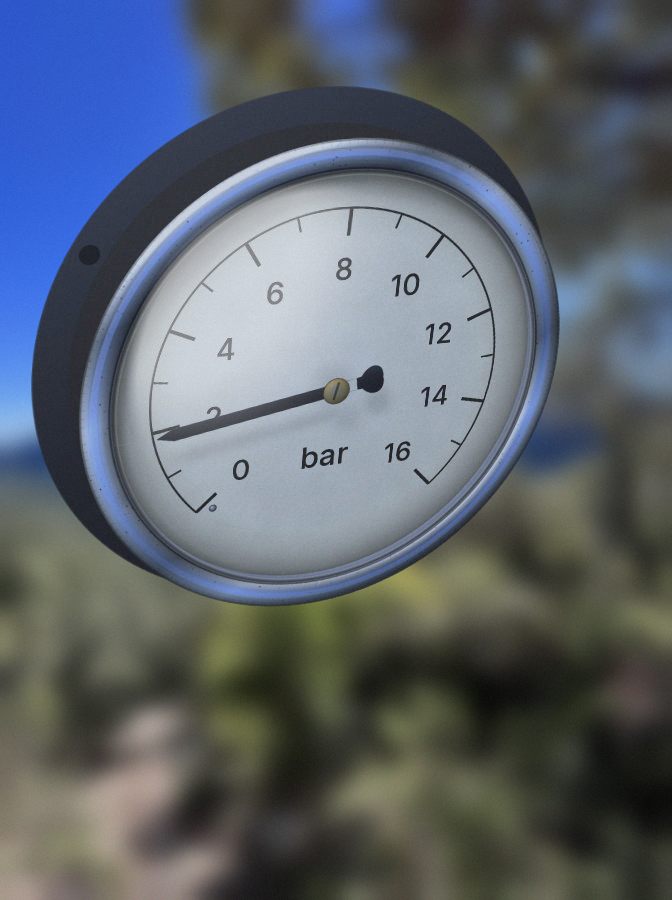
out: 2 bar
